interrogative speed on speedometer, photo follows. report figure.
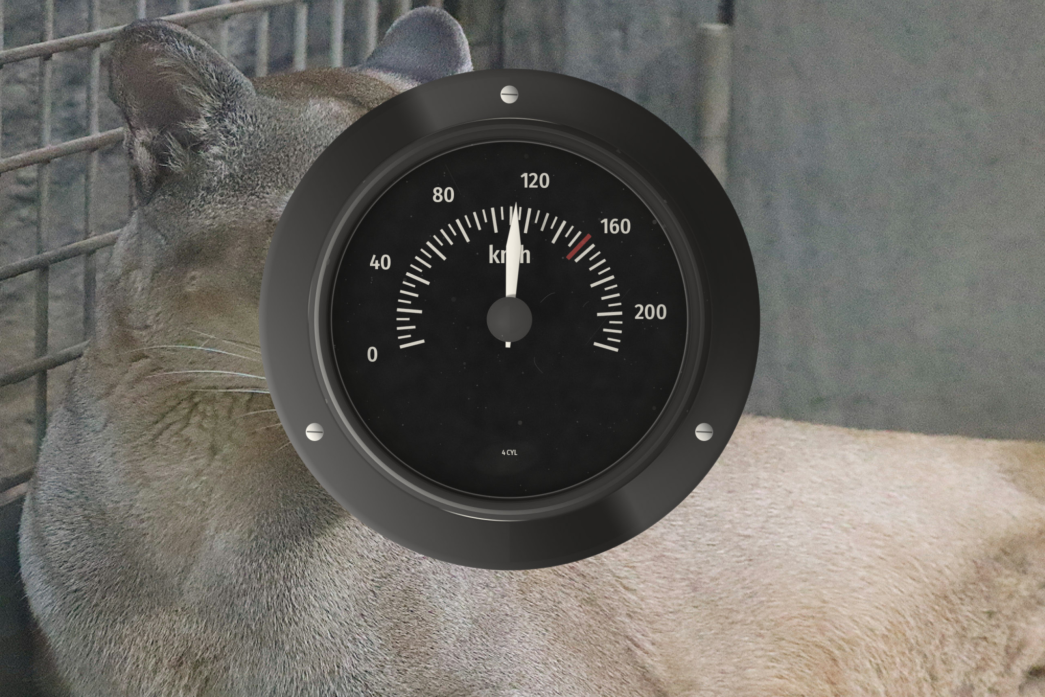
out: 112.5 km/h
